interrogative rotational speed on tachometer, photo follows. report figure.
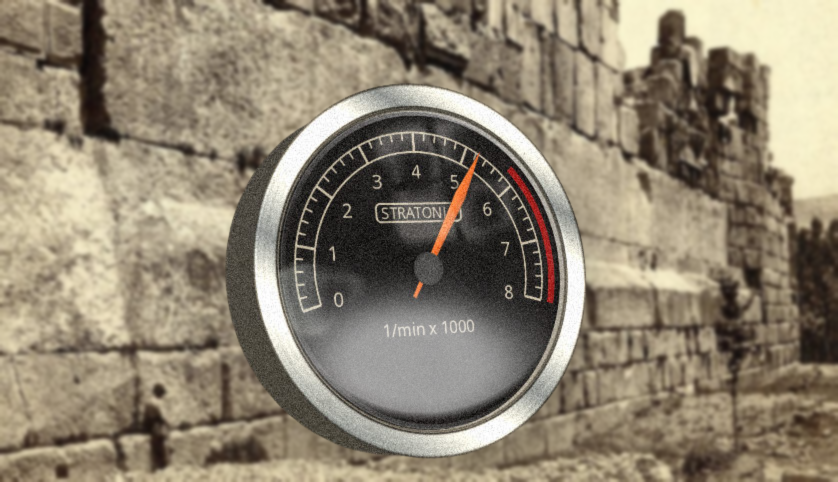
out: 5200 rpm
